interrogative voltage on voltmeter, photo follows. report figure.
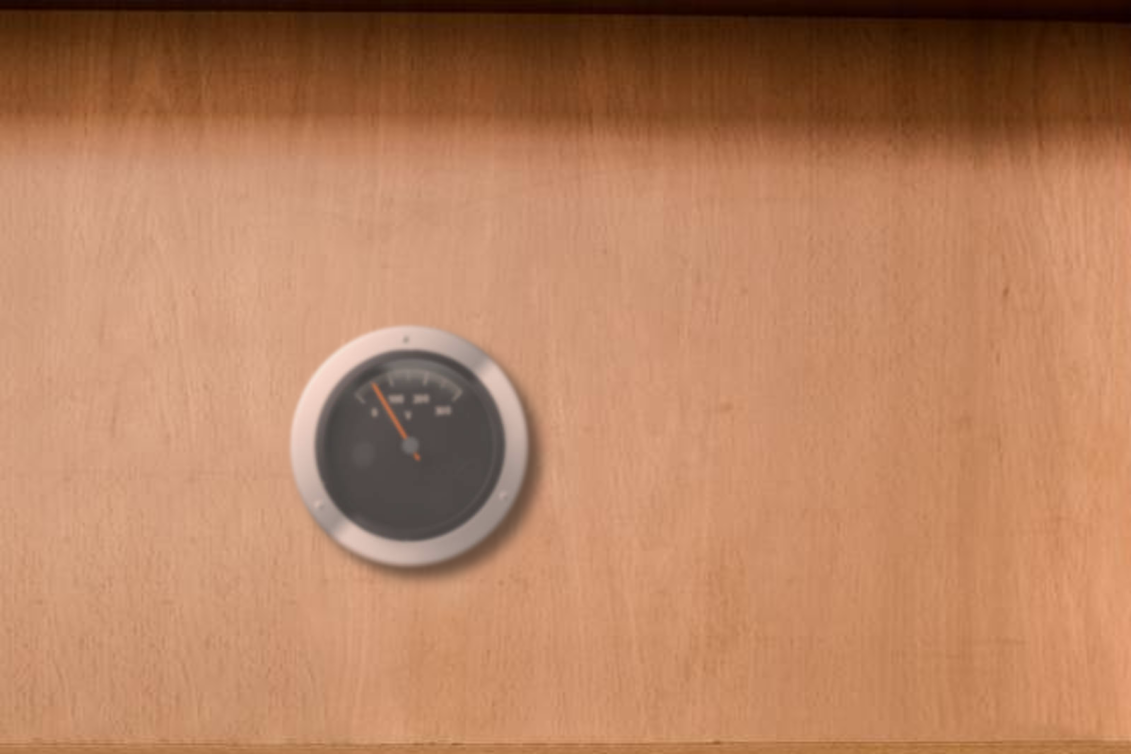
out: 50 V
